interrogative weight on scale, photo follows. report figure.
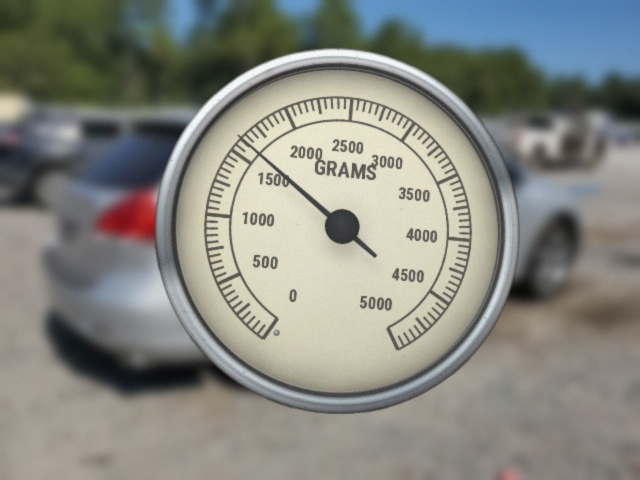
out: 1600 g
